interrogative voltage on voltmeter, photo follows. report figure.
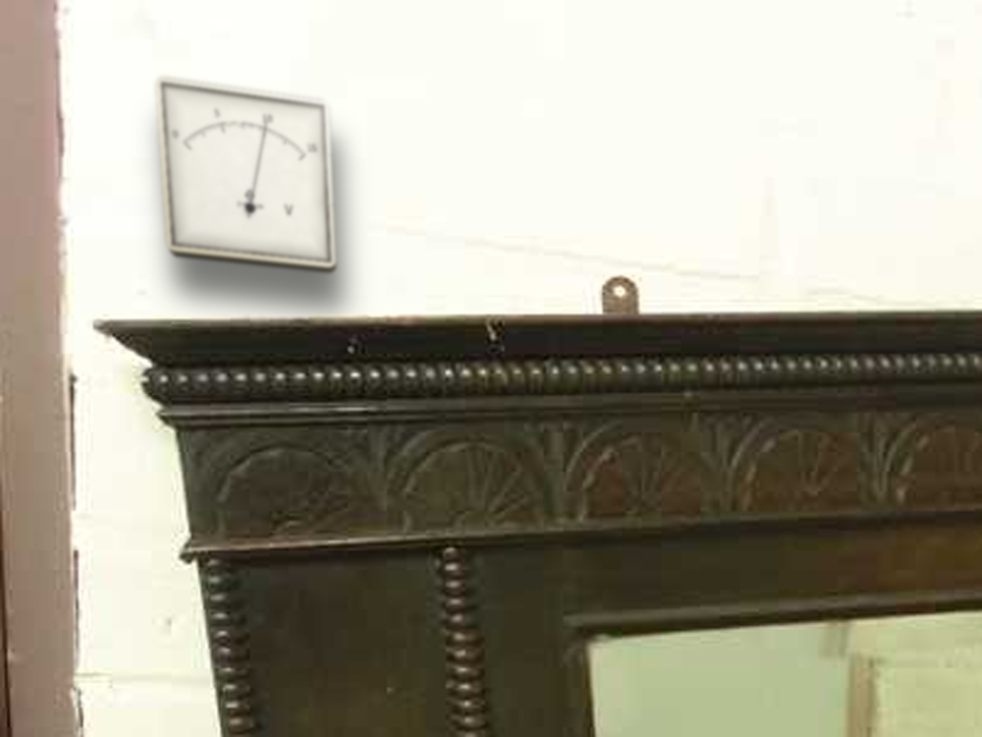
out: 10 V
